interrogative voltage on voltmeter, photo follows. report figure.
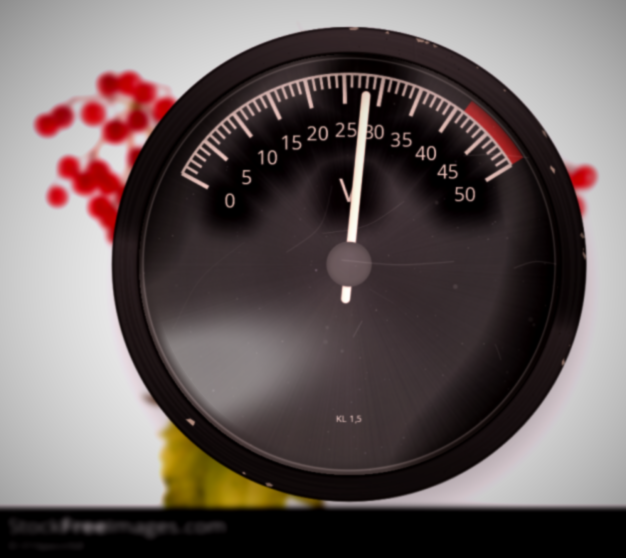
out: 28 V
